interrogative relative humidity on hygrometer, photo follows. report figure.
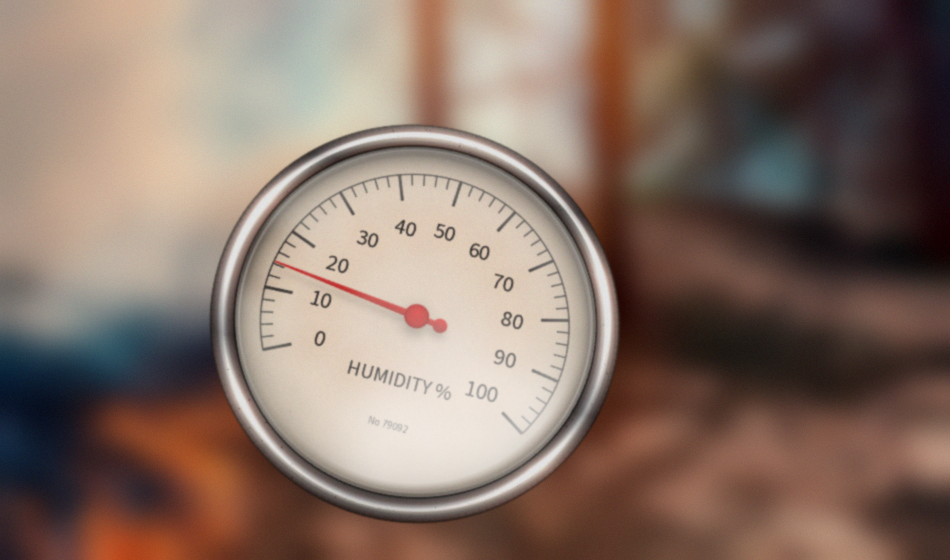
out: 14 %
